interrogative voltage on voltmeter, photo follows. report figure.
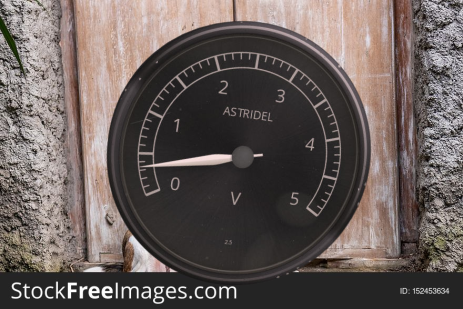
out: 0.35 V
